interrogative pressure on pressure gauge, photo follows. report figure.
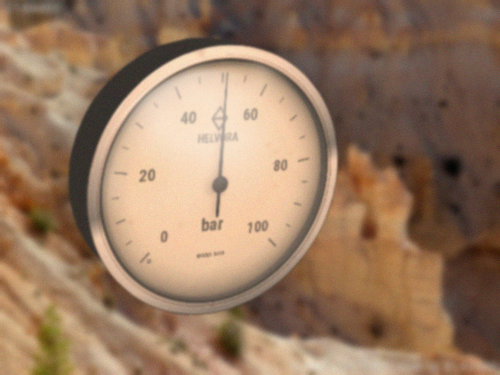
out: 50 bar
